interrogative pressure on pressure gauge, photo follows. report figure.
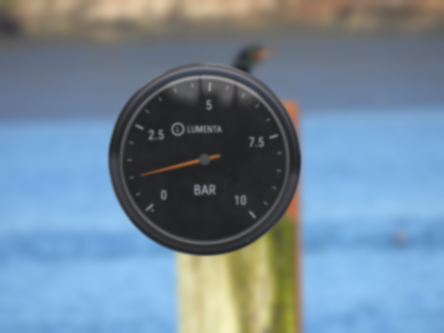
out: 1 bar
